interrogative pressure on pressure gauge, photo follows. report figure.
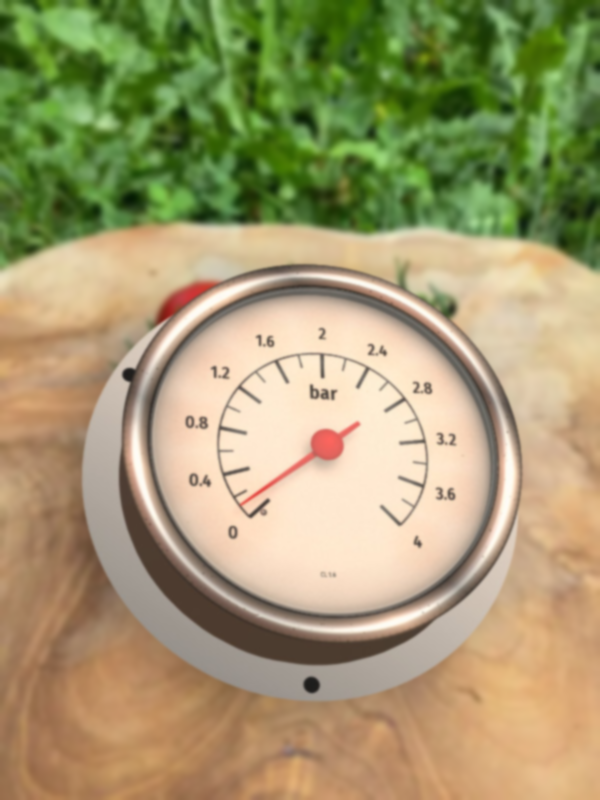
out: 0.1 bar
